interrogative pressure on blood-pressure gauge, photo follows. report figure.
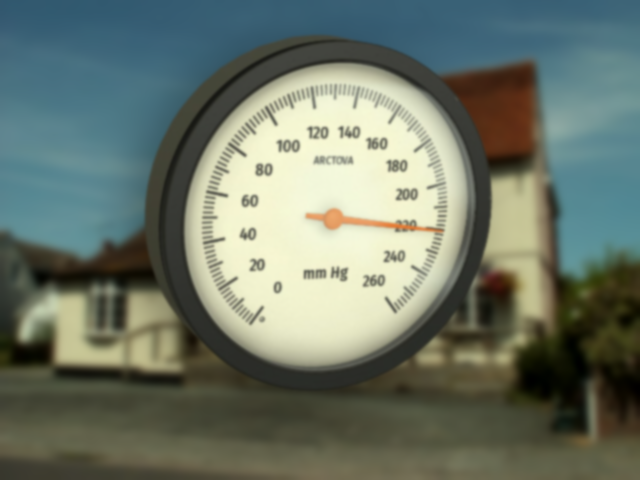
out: 220 mmHg
